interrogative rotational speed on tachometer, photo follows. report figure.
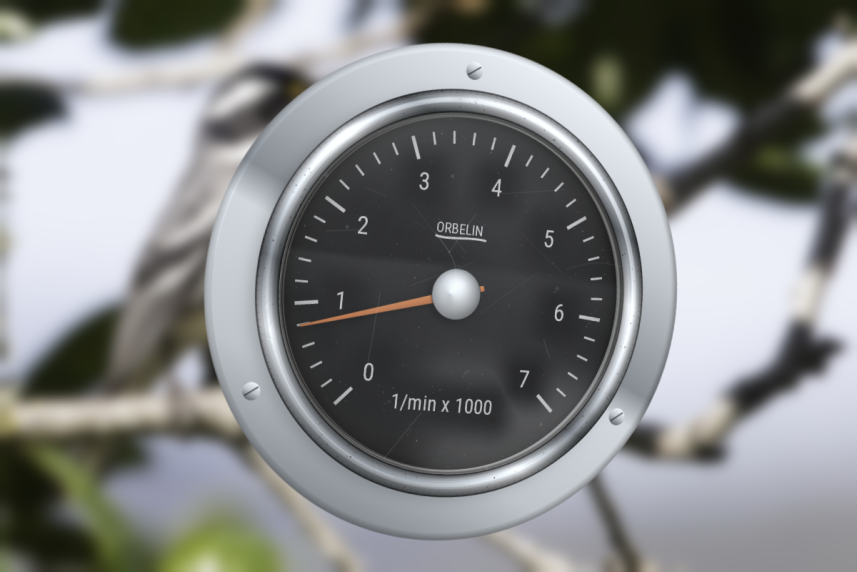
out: 800 rpm
